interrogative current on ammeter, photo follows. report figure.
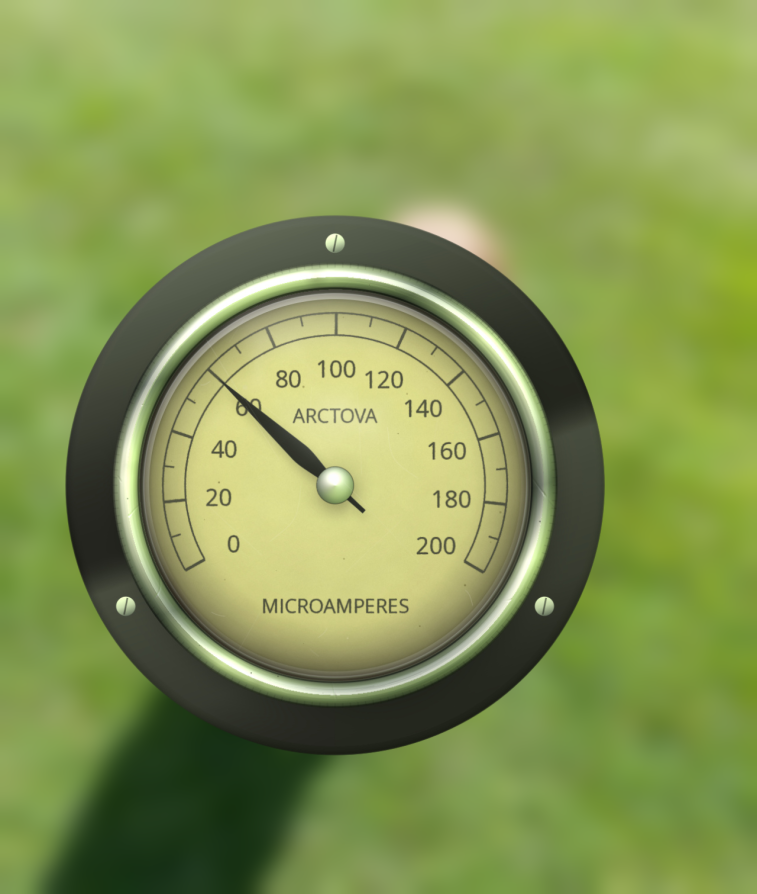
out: 60 µA
